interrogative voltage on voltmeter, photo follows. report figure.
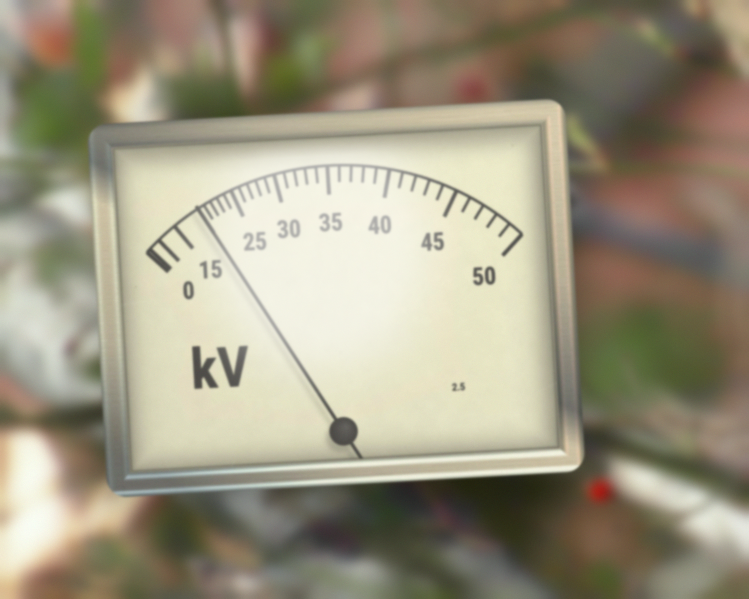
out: 20 kV
